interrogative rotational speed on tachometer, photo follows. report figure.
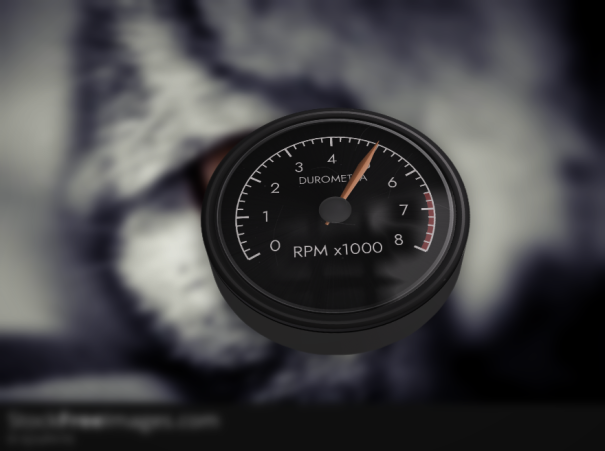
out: 5000 rpm
